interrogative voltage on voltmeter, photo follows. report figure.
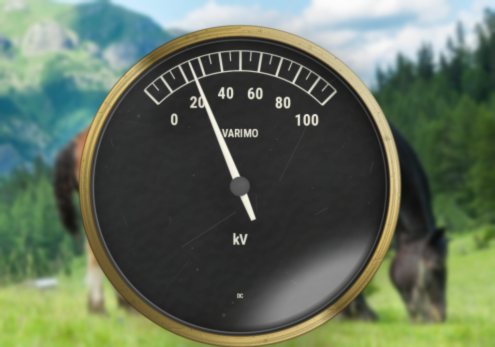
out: 25 kV
